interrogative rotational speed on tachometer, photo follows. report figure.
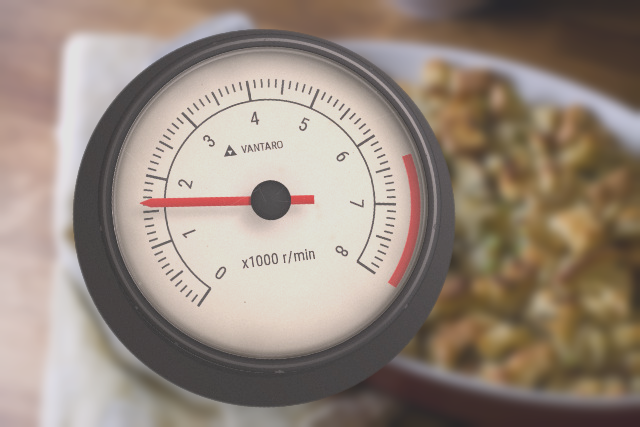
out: 1600 rpm
